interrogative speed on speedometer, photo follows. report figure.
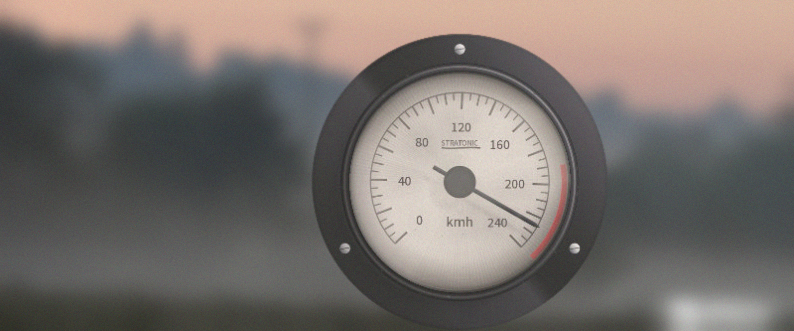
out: 225 km/h
